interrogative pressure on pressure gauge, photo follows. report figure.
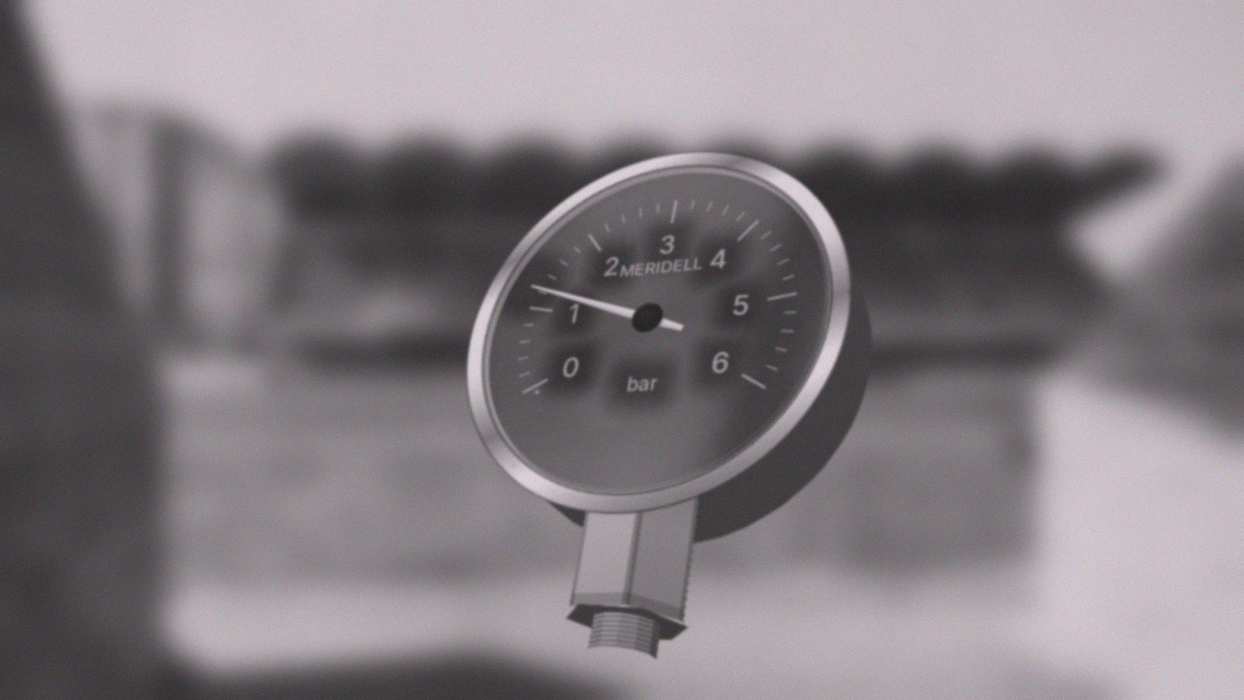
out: 1.2 bar
